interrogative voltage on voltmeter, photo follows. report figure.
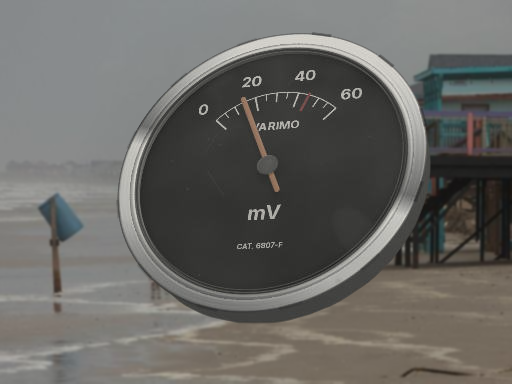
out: 15 mV
